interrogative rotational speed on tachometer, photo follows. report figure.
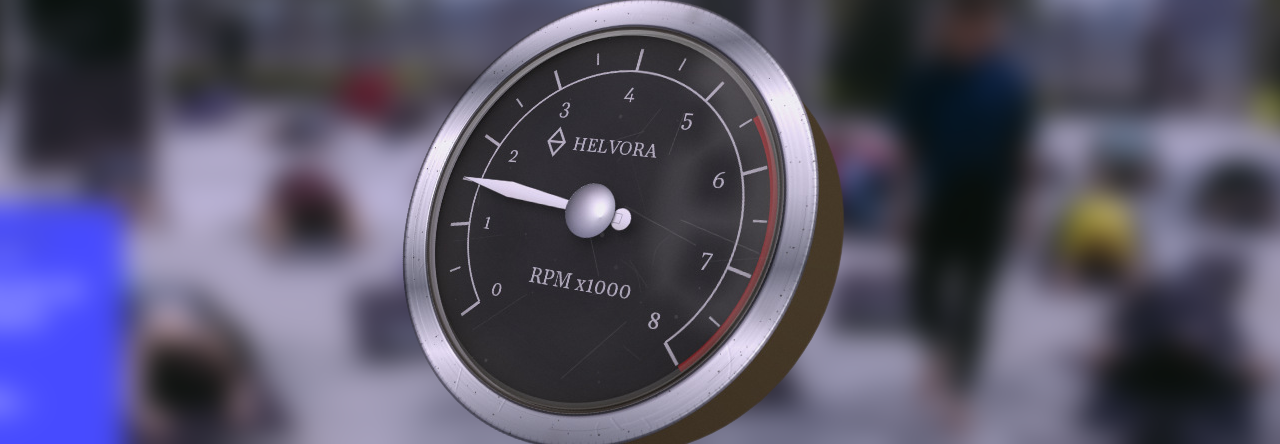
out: 1500 rpm
